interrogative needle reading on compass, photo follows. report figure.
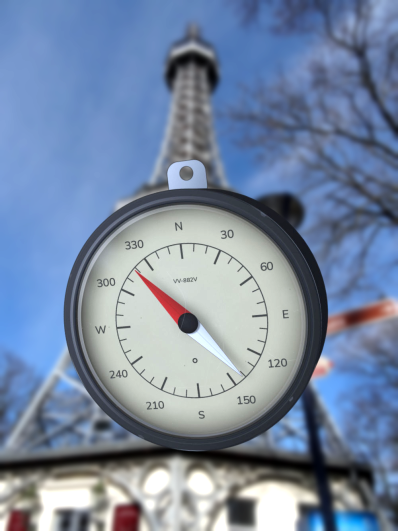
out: 320 °
